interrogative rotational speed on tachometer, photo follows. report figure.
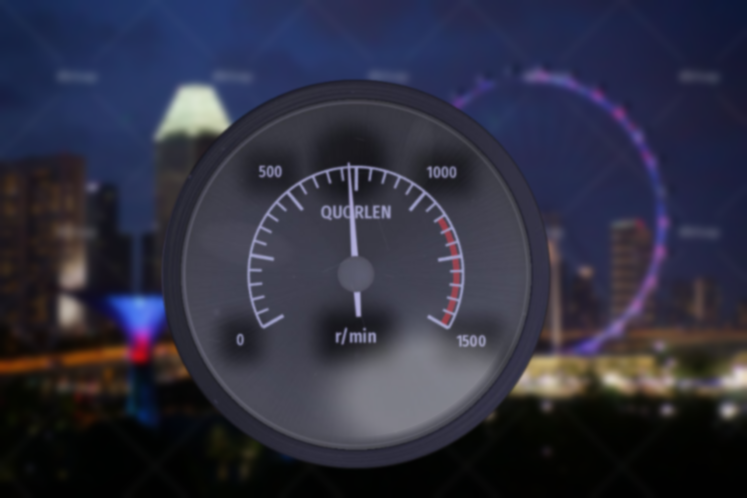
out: 725 rpm
